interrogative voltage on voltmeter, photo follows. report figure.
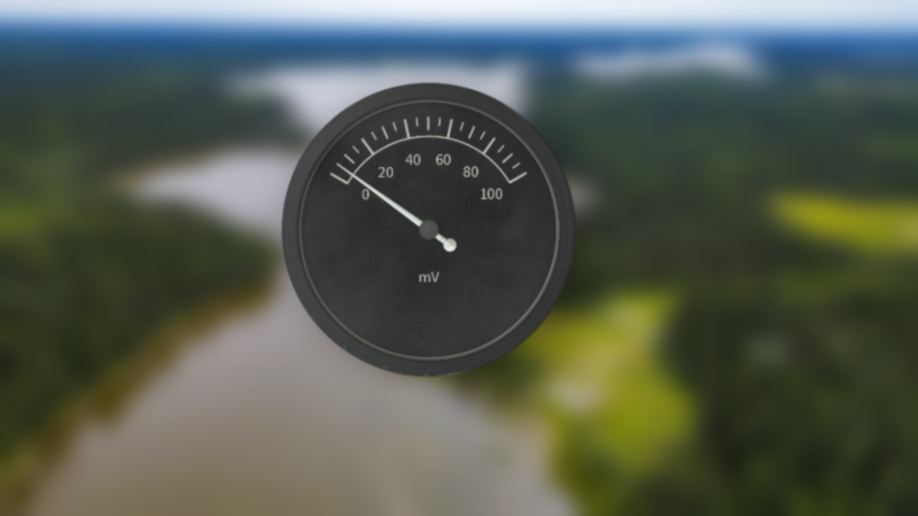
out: 5 mV
